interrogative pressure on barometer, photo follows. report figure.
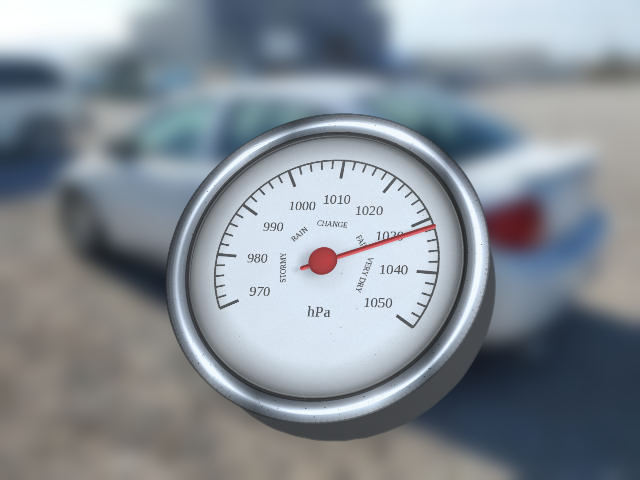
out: 1032 hPa
